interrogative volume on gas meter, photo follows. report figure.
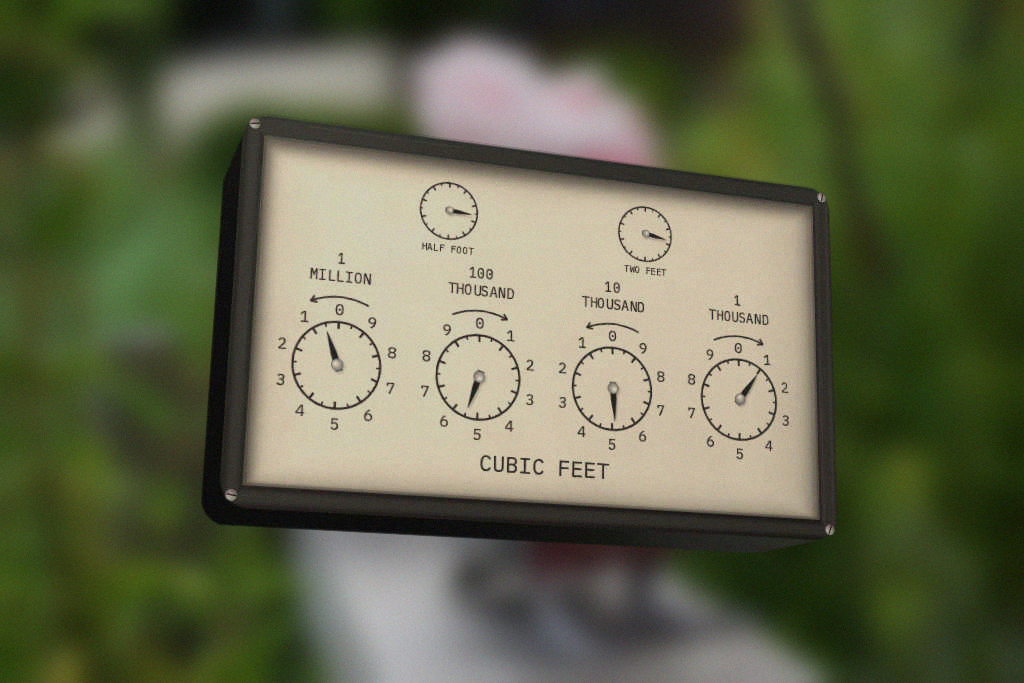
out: 55100 ft³
